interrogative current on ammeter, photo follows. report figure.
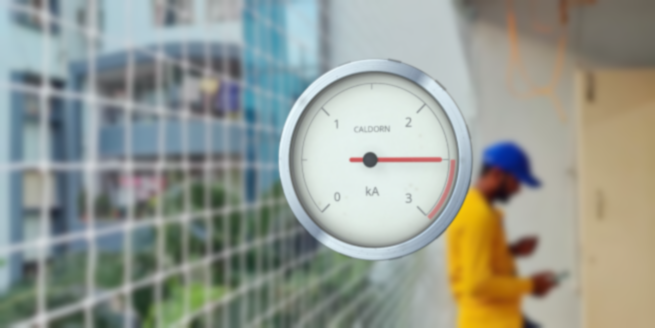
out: 2.5 kA
